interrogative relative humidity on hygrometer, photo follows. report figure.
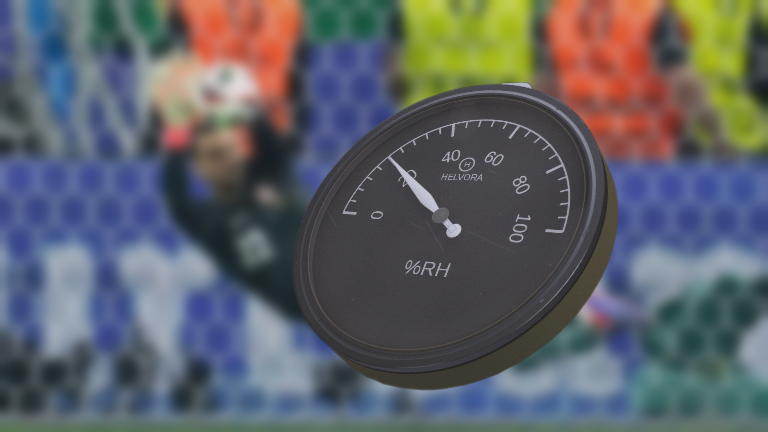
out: 20 %
